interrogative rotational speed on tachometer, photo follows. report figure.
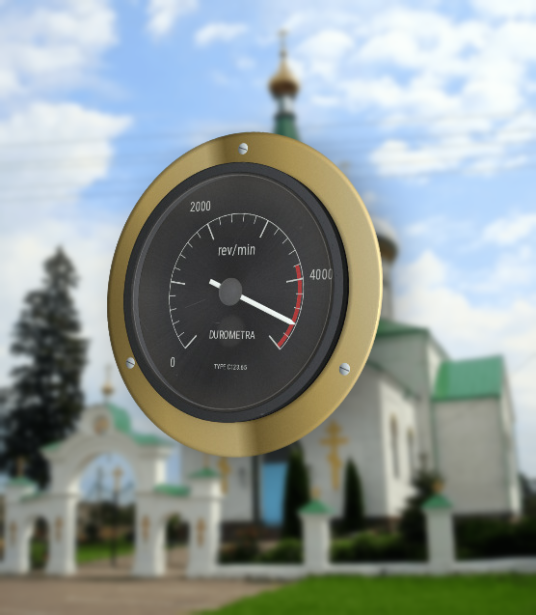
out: 4600 rpm
